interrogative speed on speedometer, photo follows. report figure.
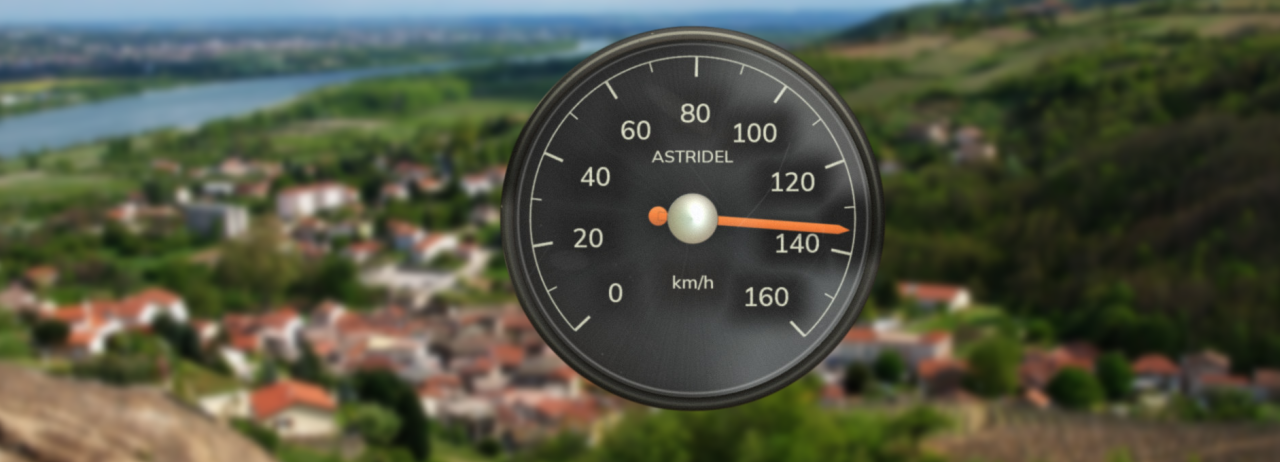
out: 135 km/h
